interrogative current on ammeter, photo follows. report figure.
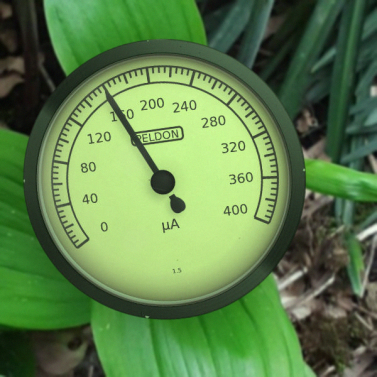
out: 160 µA
